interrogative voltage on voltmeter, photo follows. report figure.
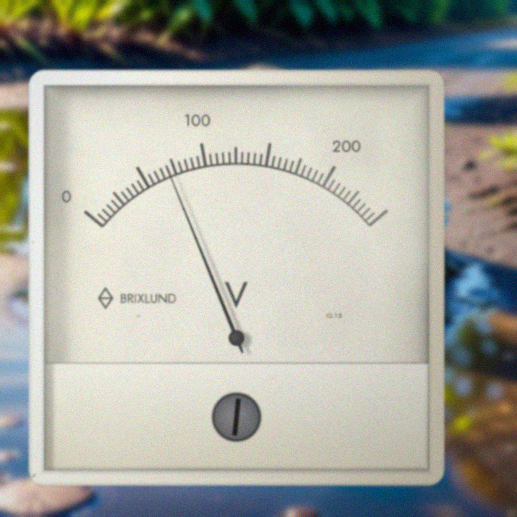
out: 70 V
